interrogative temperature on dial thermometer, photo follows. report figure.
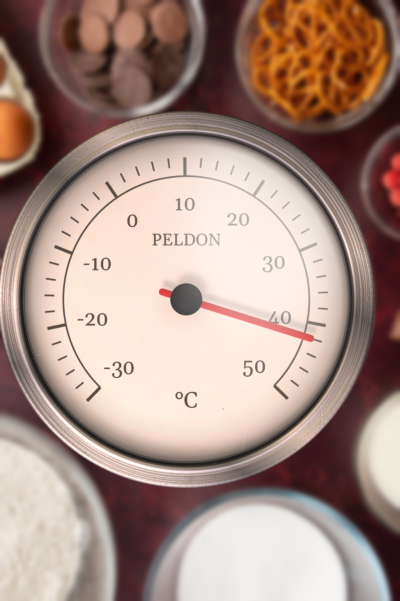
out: 42 °C
